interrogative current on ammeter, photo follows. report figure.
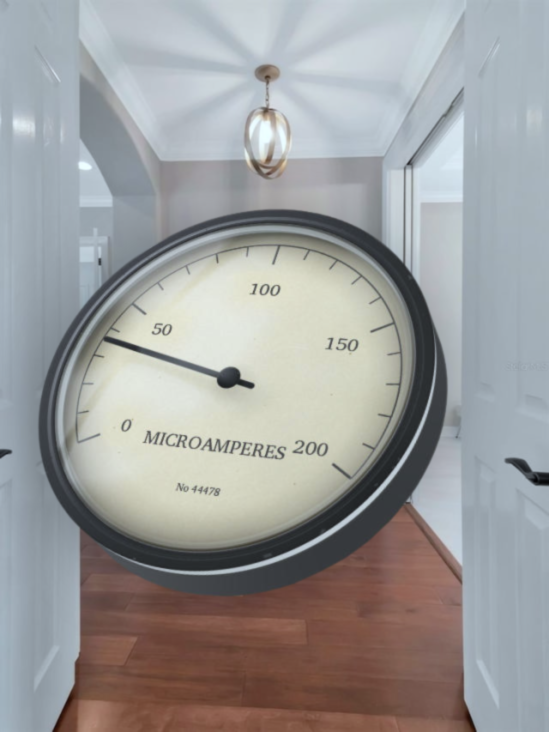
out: 35 µA
